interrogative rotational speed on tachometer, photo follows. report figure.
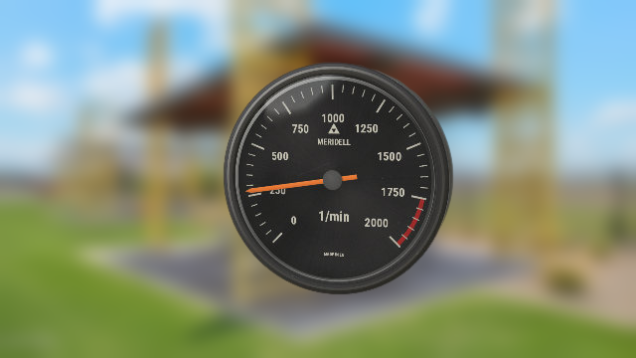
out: 275 rpm
